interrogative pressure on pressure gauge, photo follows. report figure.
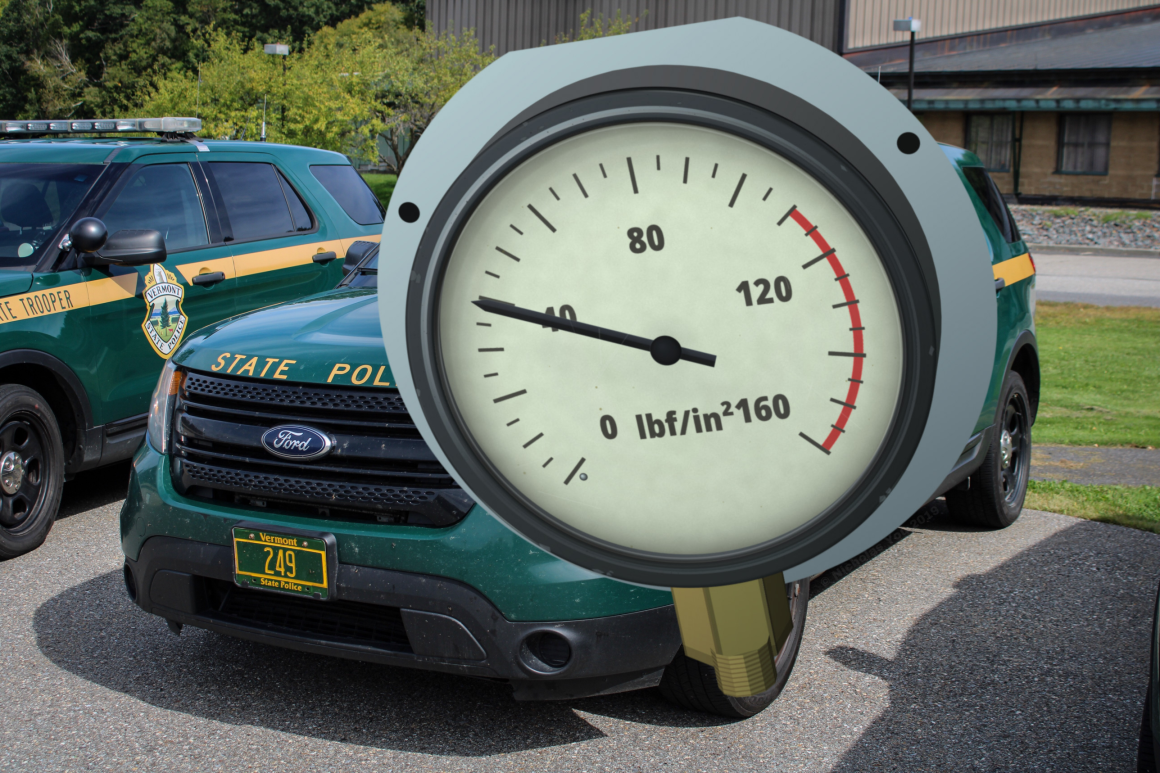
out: 40 psi
